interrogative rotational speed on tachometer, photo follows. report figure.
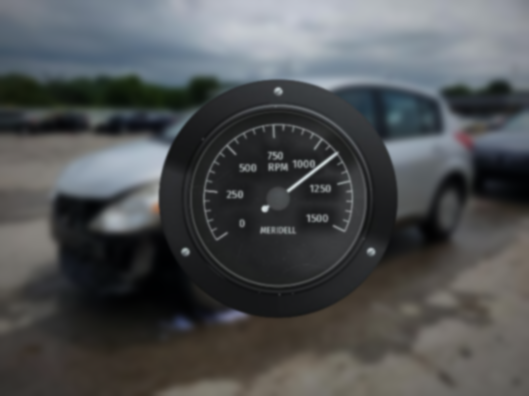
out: 1100 rpm
